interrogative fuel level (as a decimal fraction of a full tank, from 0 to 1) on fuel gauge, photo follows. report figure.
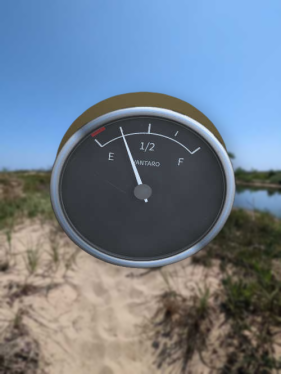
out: 0.25
